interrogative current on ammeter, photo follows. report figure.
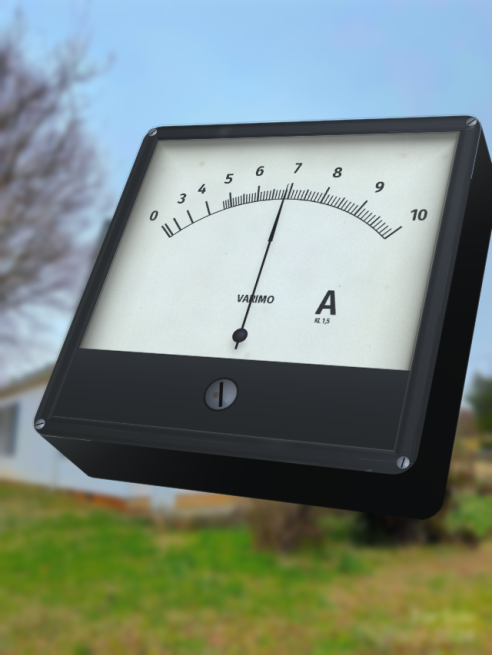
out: 7 A
